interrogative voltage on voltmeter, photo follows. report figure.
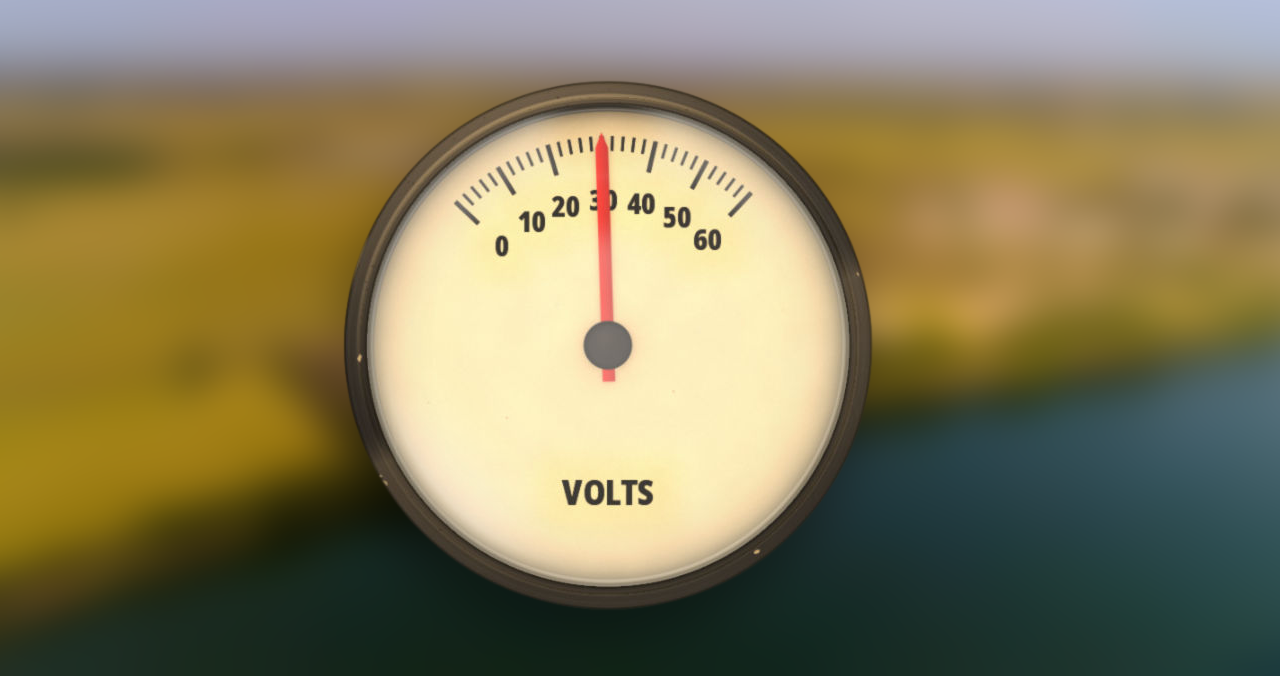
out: 30 V
